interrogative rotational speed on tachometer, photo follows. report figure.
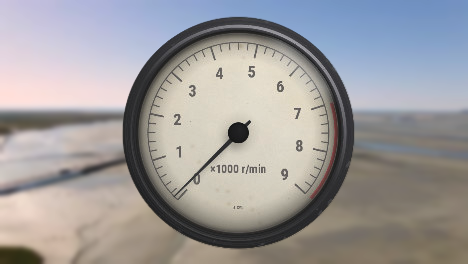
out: 100 rpm
